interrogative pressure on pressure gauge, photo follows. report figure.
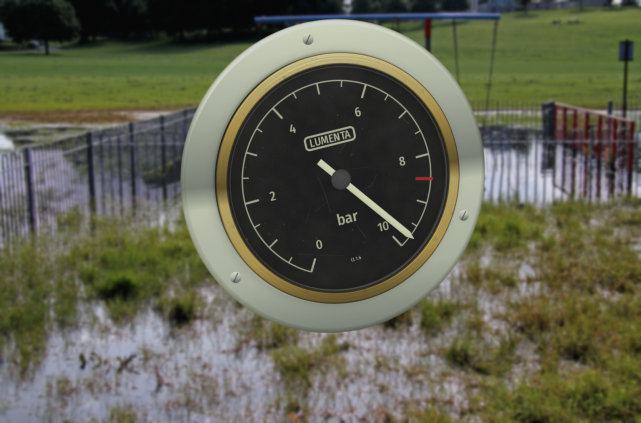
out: 9.75 bar
